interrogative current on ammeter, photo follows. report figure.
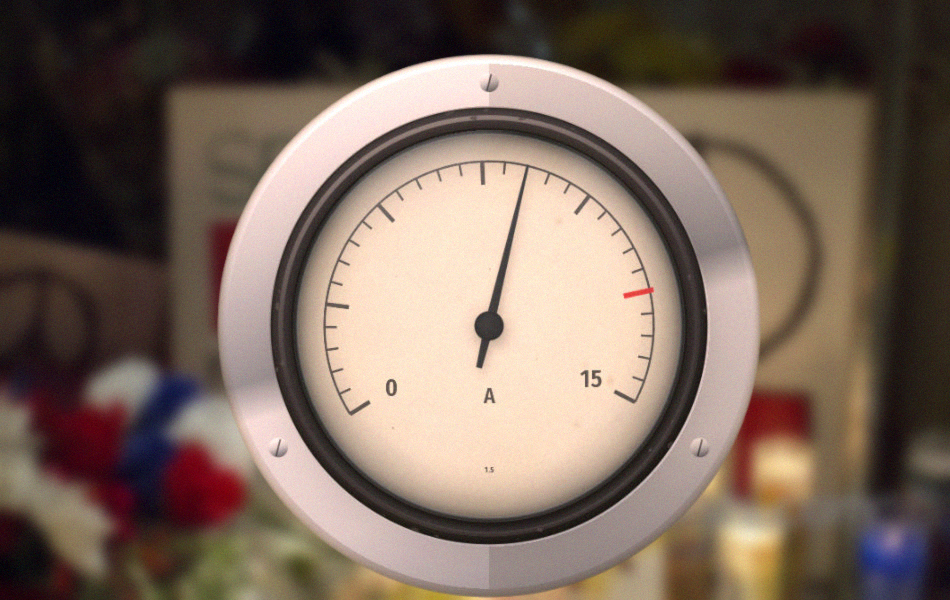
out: 8.5 A
